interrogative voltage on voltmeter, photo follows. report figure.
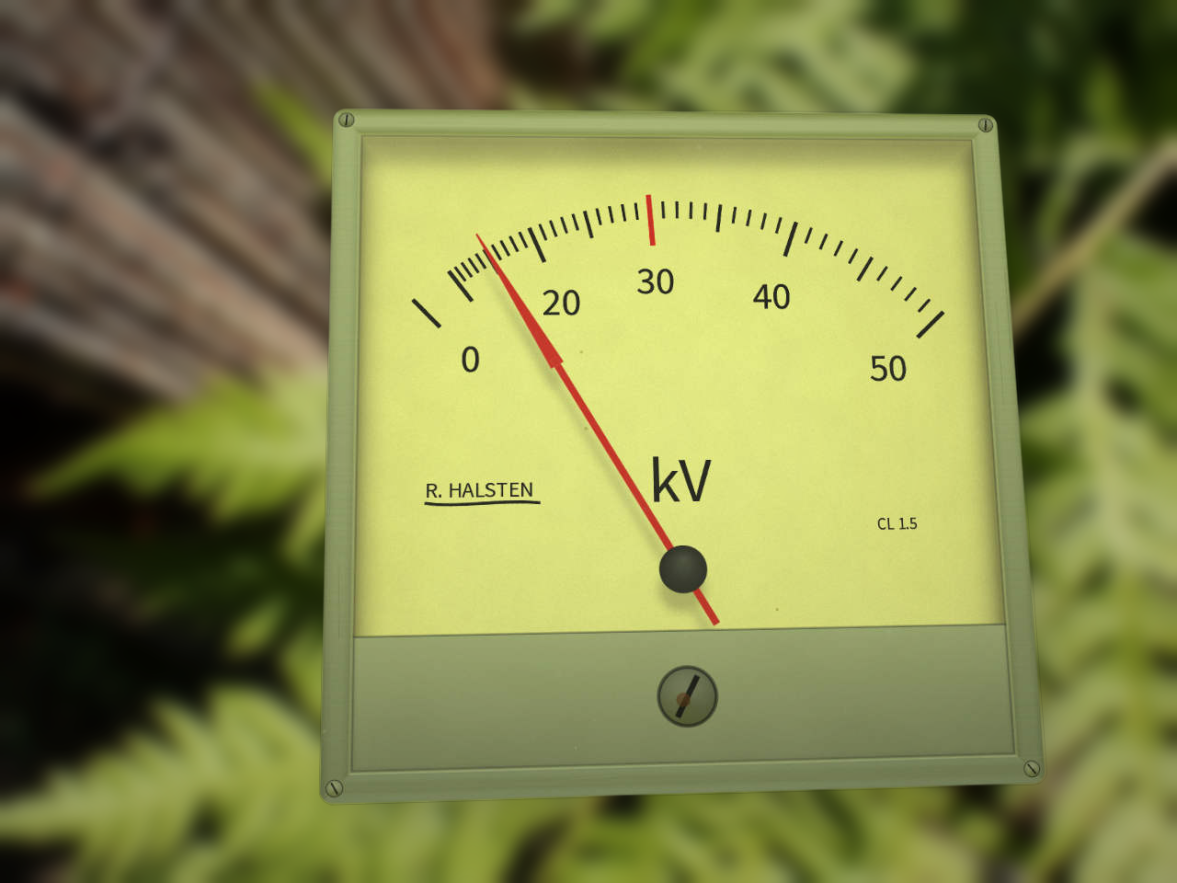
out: 15 kV
